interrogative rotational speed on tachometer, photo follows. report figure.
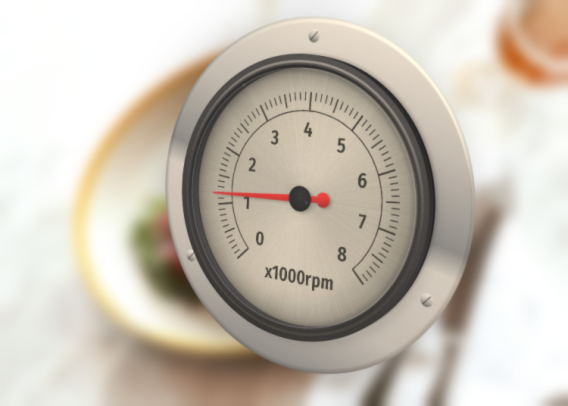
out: 1200 rpm
